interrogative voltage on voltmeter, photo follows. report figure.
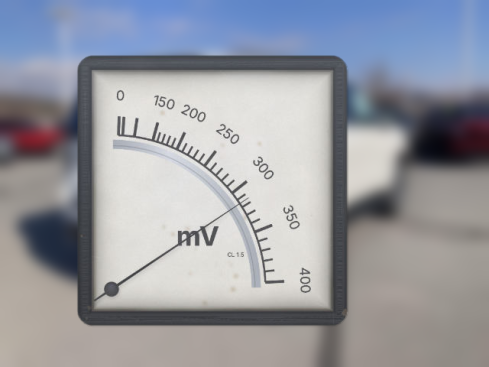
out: 315 mV
